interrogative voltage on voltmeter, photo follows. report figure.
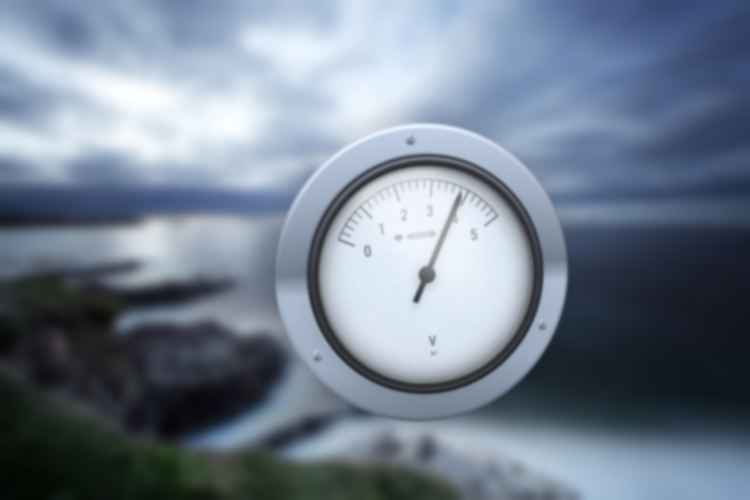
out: 3.8 V
